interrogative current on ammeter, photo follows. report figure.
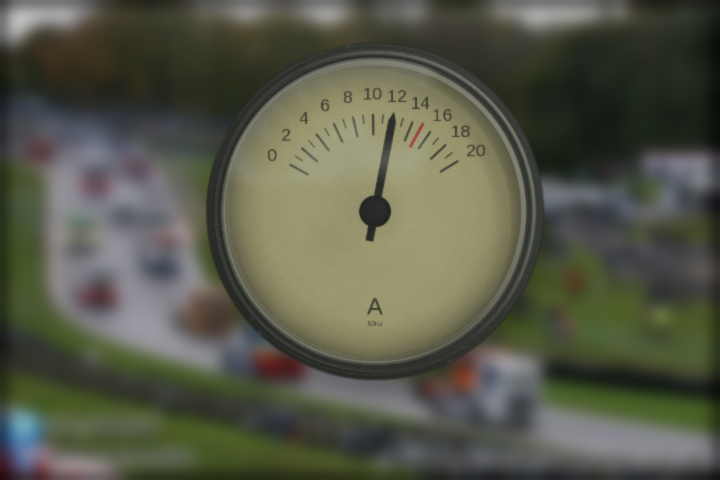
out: 12 A
